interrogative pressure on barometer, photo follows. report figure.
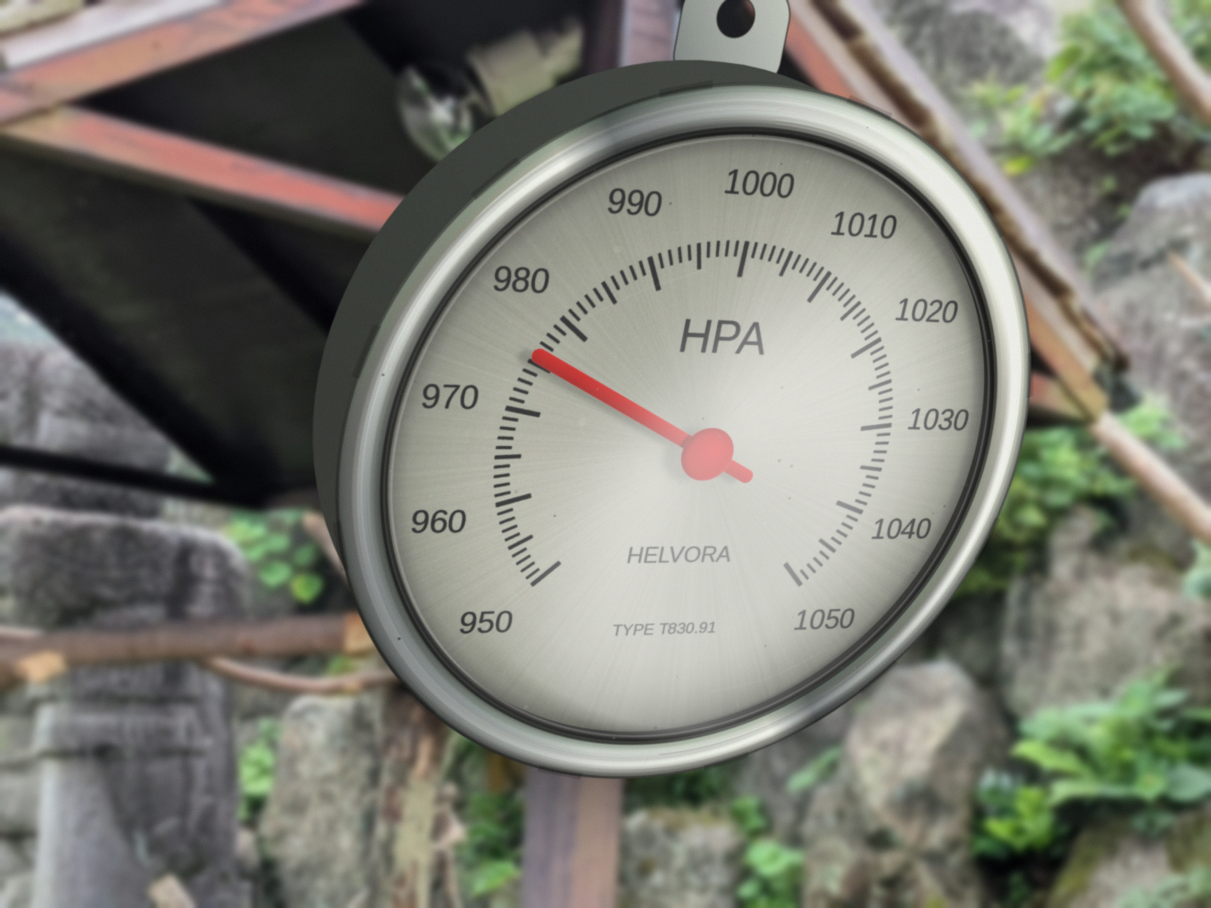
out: 976 hPa
